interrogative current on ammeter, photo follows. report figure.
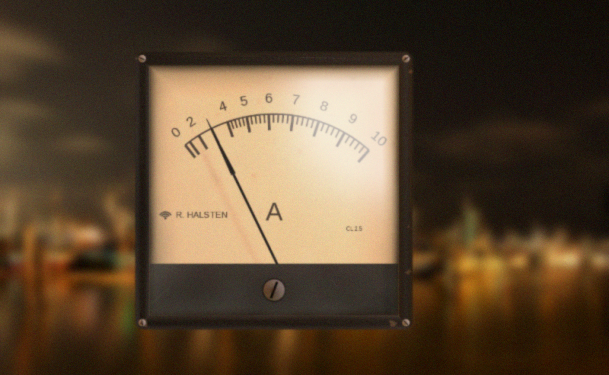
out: 3 A
